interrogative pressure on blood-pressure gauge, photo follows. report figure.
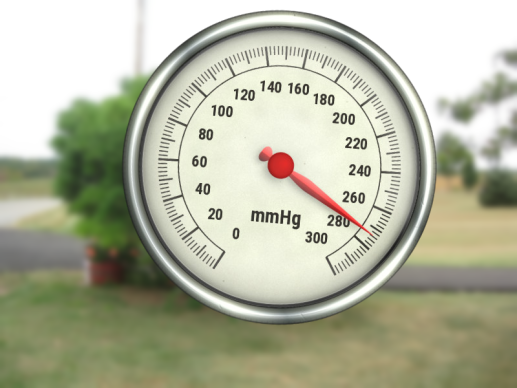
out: 274 mmHg
